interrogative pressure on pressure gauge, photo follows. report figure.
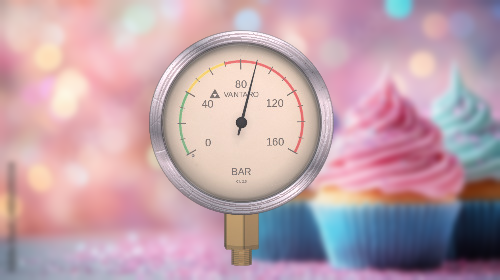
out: 90 bar
